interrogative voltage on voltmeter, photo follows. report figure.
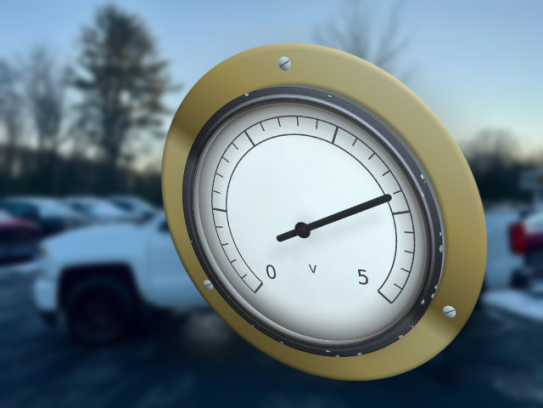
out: 3.8 V
